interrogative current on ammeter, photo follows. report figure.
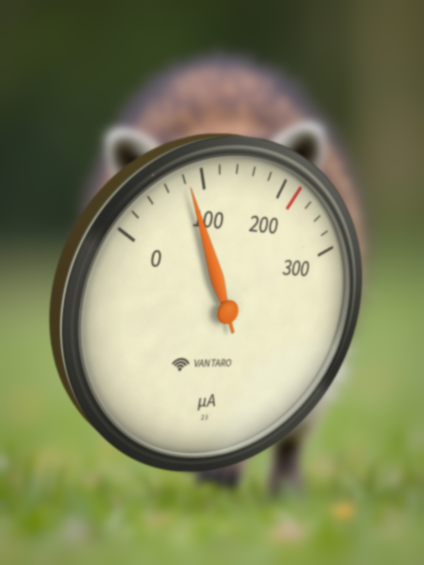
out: 80 µA
